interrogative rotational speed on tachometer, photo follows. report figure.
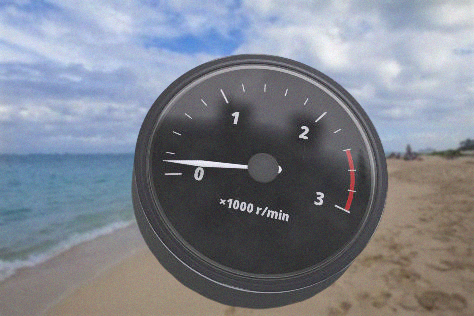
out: 100 rpm
